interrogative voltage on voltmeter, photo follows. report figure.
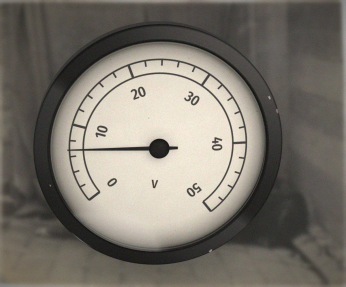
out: 7 V
